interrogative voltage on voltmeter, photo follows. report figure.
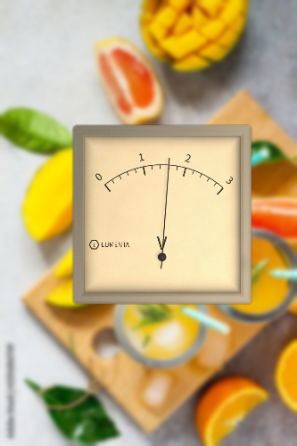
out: 1.6 V
